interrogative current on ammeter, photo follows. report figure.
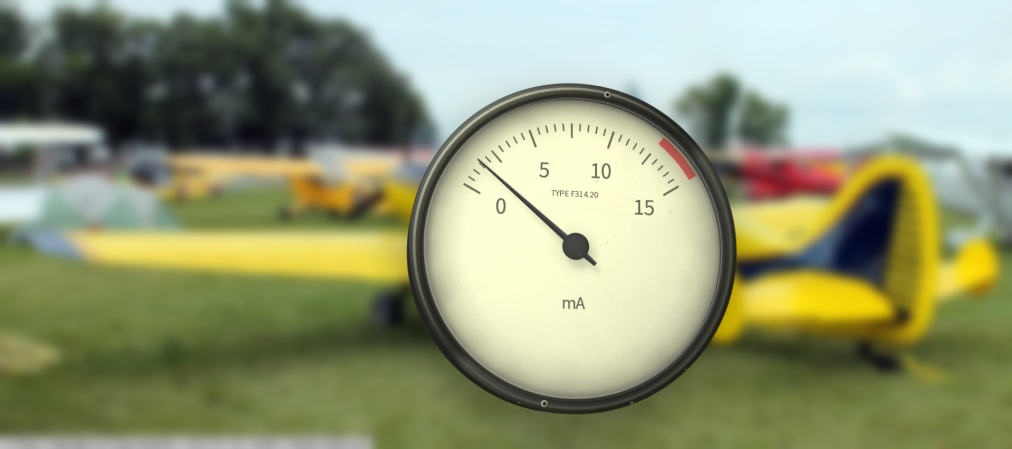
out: 1.5 mA
